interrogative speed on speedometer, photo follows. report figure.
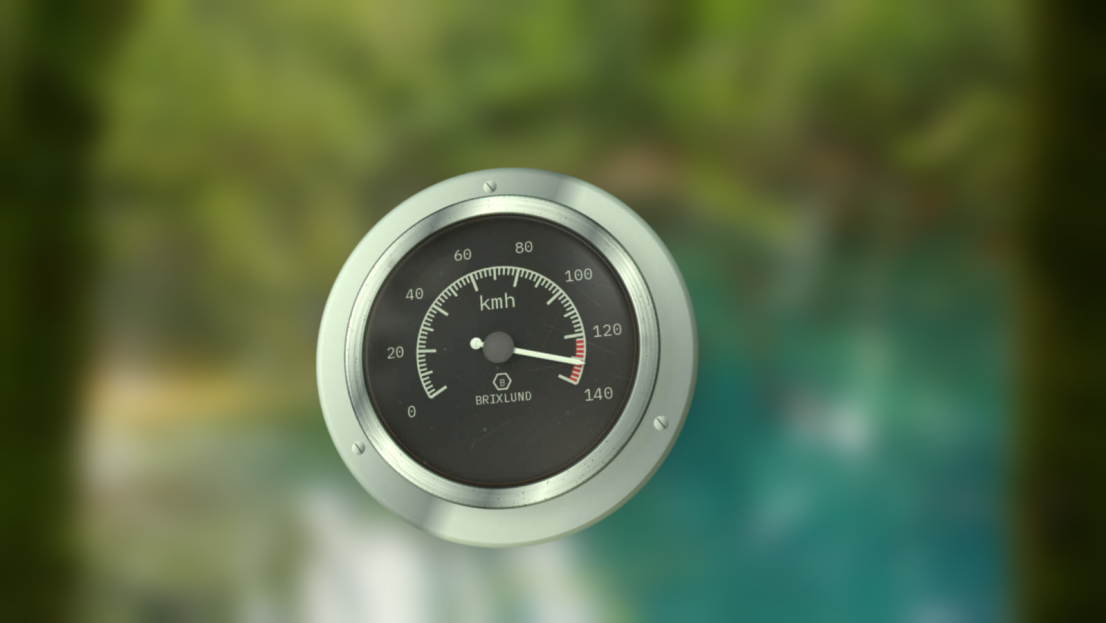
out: 132 km/h
